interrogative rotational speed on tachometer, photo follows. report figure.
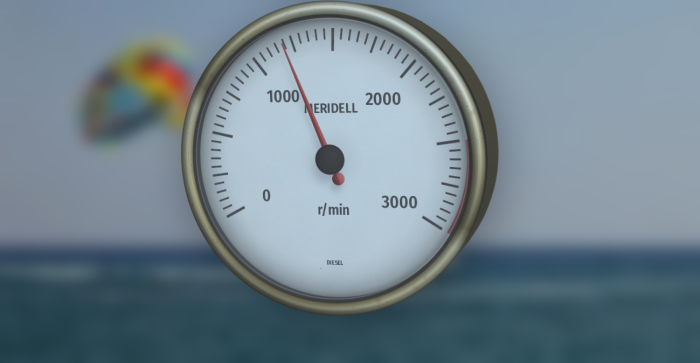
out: 1200 rpm
